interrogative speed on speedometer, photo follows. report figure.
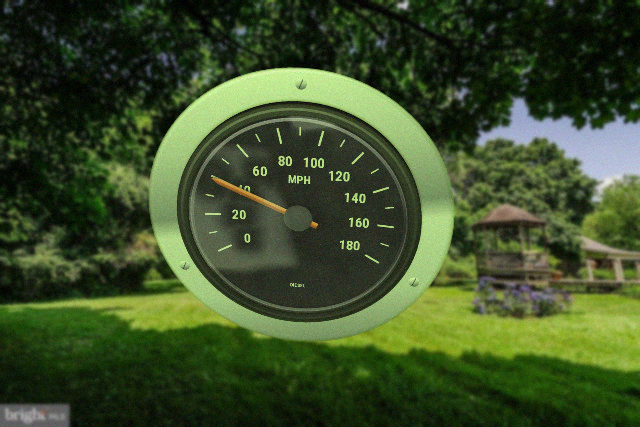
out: 40 mph
